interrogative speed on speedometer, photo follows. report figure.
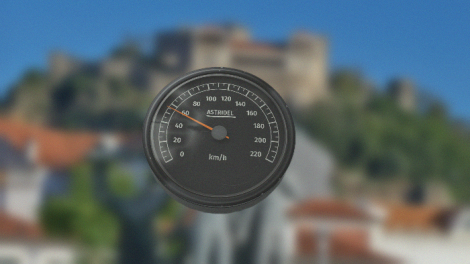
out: 55 km/h
